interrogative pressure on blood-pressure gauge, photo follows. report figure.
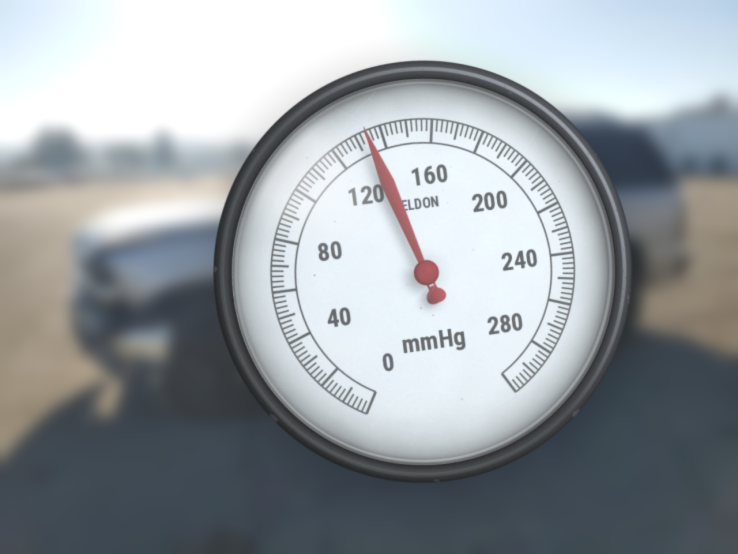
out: 134 mmHg
